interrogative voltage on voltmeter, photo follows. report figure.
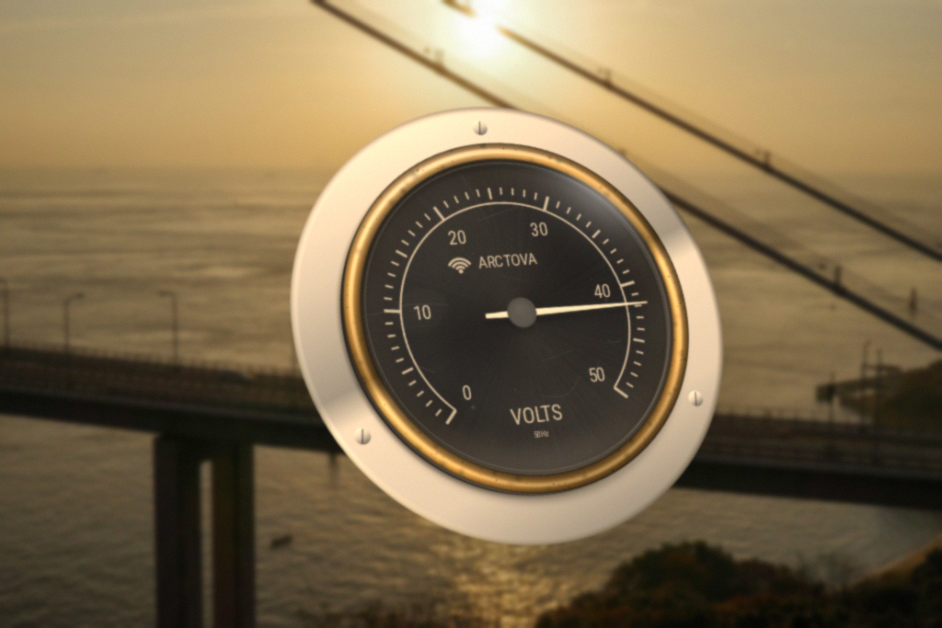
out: 42 V
